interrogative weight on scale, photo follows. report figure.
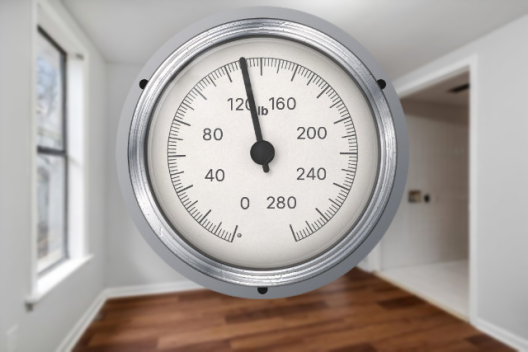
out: 130 lb
